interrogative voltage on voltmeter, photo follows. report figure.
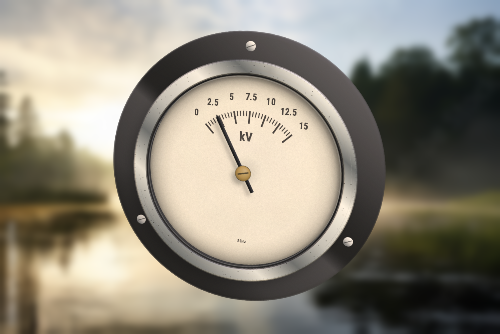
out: 2.5 kV
